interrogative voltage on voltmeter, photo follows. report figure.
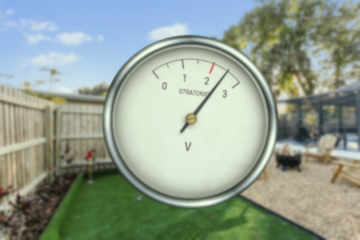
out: 2.5 V
